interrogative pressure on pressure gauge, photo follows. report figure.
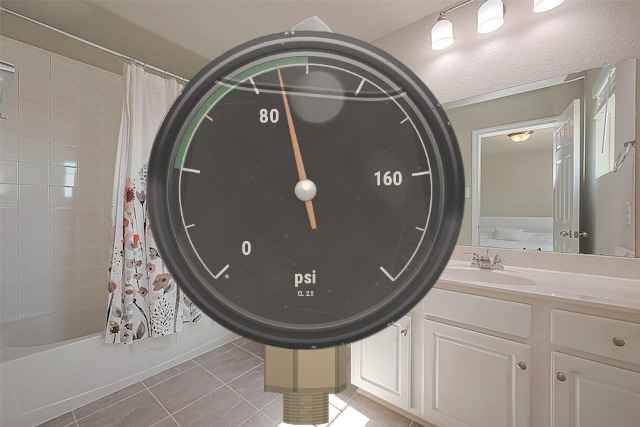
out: 90 psi
